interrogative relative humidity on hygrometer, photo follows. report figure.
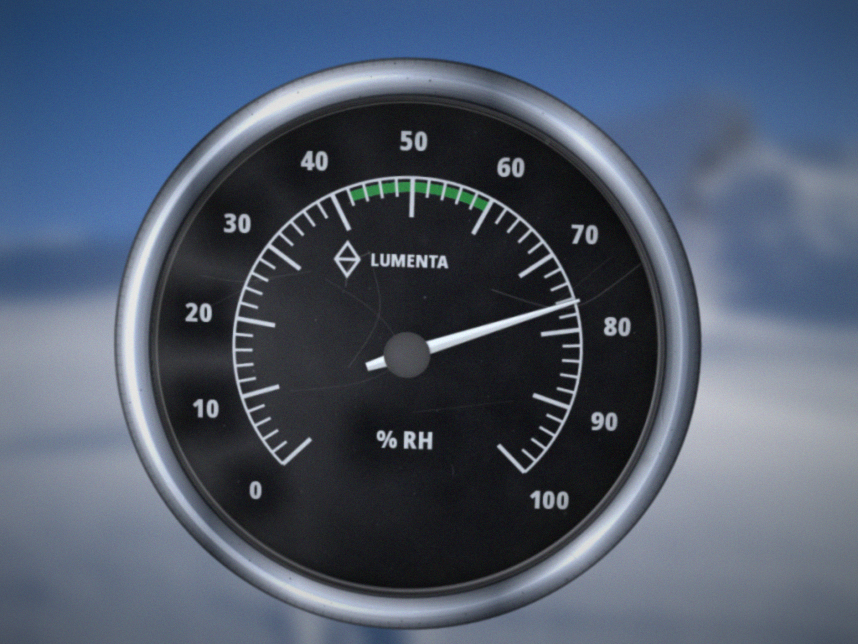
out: 76 %
